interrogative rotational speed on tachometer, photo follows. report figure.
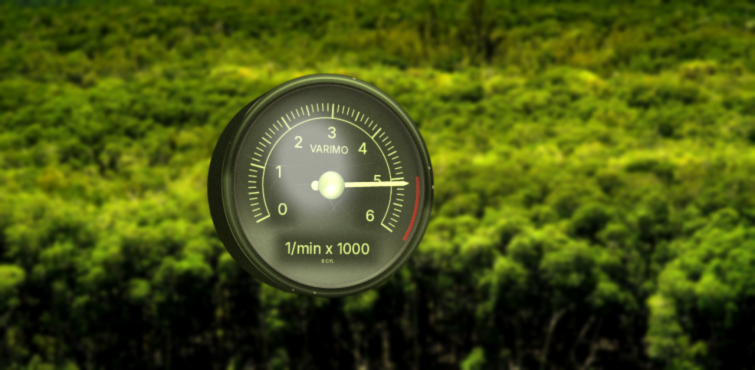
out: 5100 rpm
